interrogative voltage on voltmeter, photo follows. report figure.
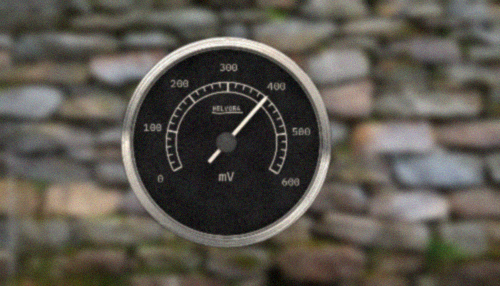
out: 400 mV
